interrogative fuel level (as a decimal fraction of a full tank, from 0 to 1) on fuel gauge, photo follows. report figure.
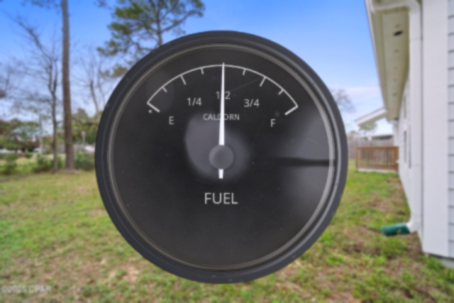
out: 0.5
